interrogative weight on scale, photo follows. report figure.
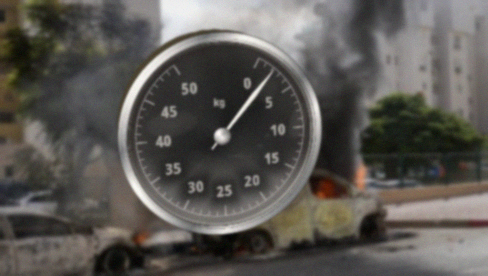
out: 2 kg
